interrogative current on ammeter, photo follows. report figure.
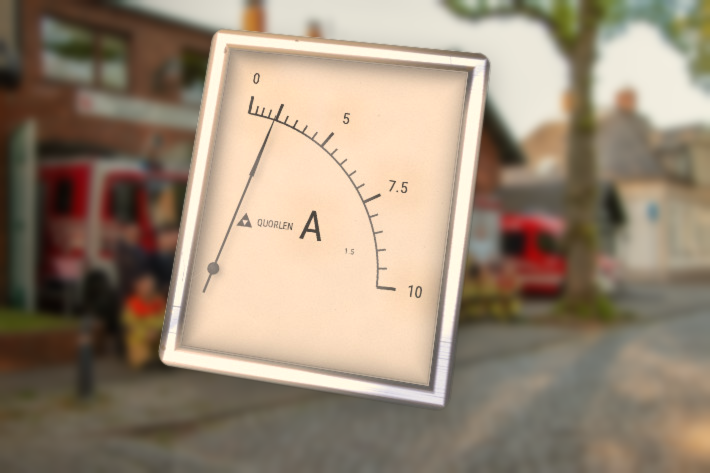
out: 2.5 A
